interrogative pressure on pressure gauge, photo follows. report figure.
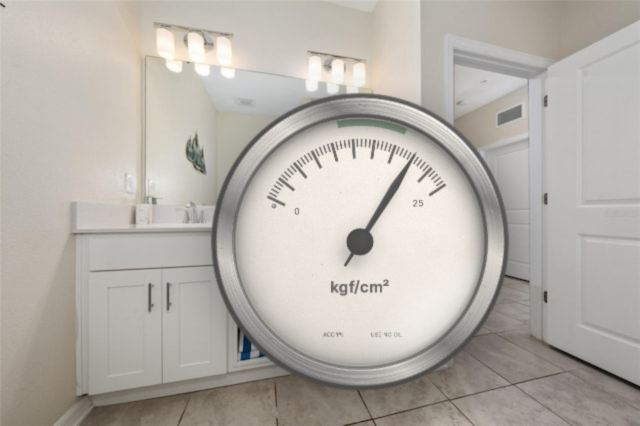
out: 20 kg/cm²
